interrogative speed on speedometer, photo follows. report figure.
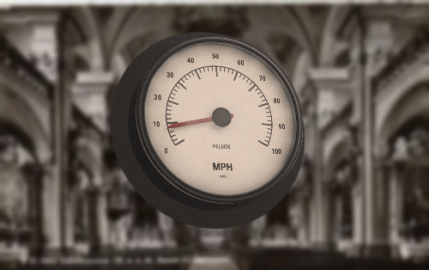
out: 8 mph
